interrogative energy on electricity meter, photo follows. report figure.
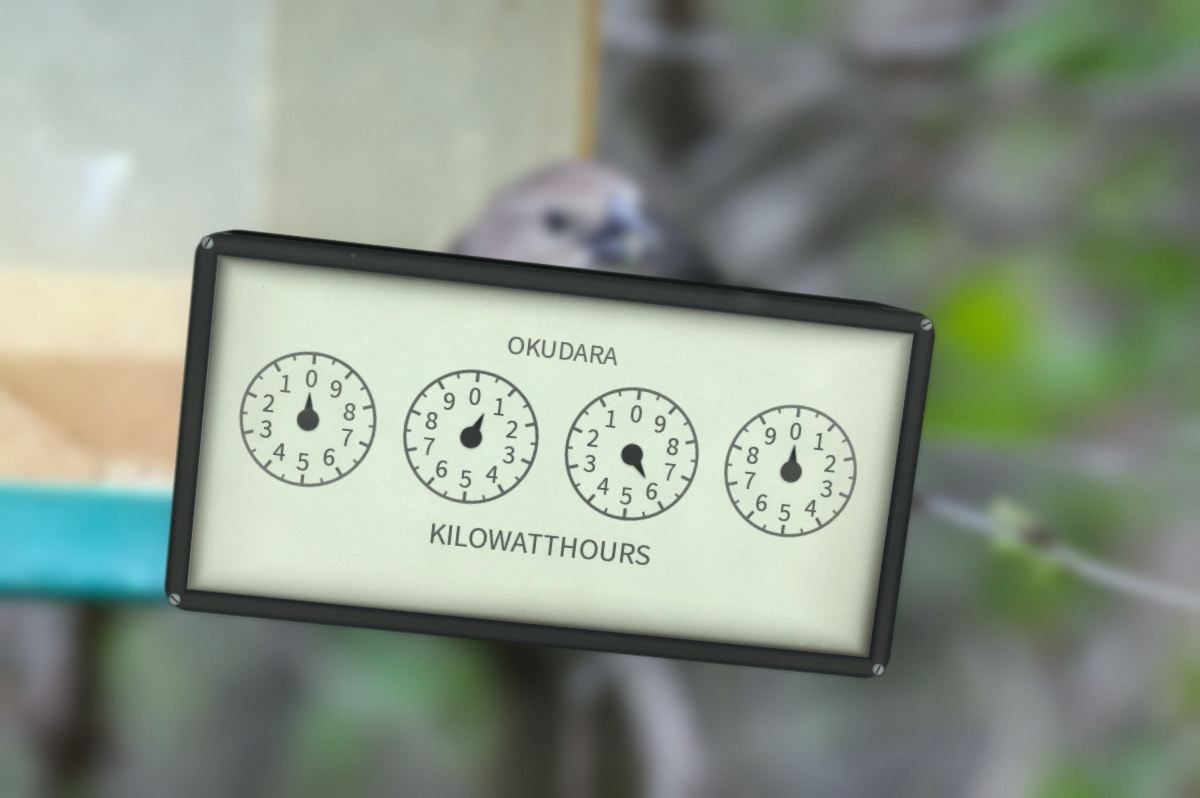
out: 60 kWh
